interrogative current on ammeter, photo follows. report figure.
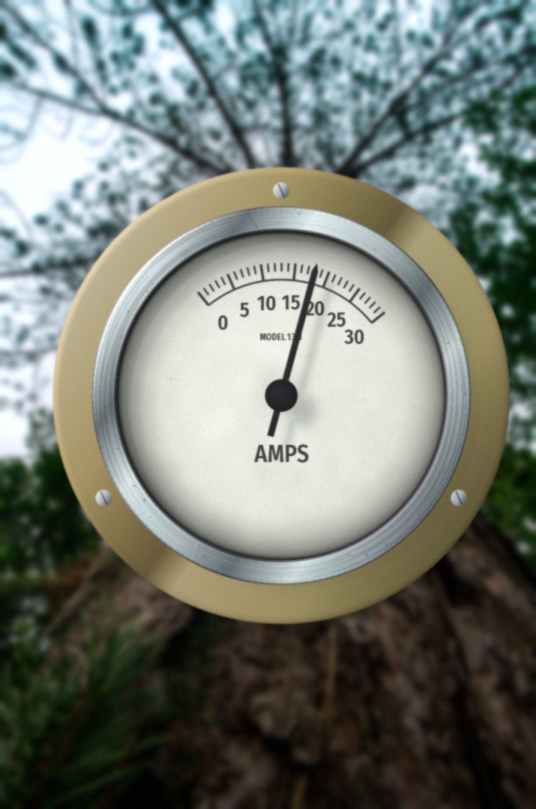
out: 18 A
